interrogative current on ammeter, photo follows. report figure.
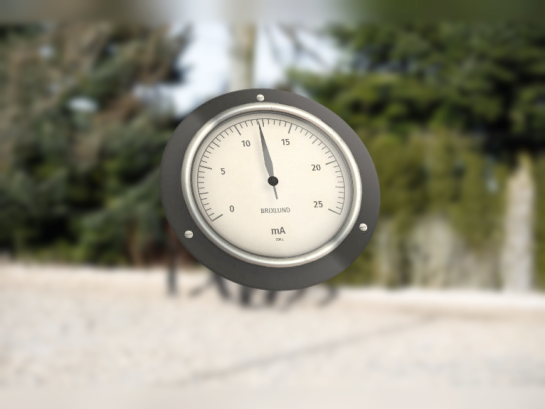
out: 12 mA
